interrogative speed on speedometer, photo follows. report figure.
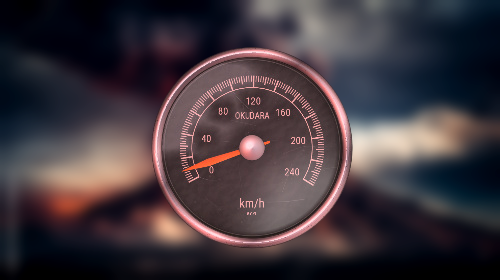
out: 10 km/h
